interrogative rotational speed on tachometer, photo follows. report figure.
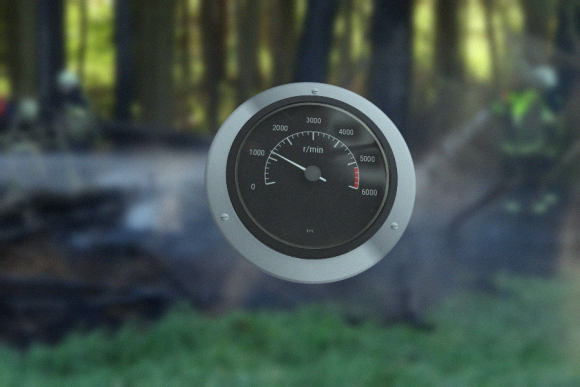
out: 1200 rpm
